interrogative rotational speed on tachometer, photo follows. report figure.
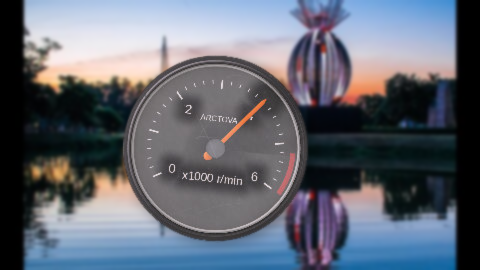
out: 4000 rpm
